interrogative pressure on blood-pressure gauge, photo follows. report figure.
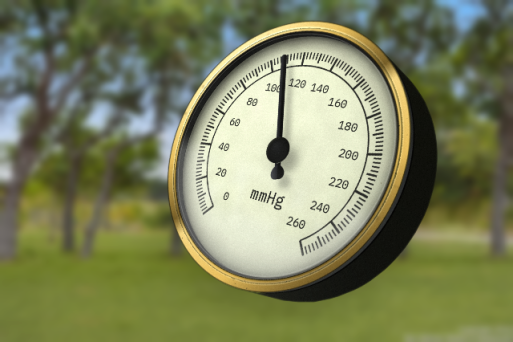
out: 110 mmHg
